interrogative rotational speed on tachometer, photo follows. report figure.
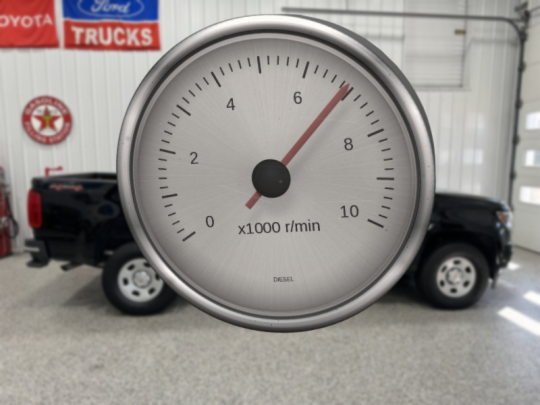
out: 6900 rpm
